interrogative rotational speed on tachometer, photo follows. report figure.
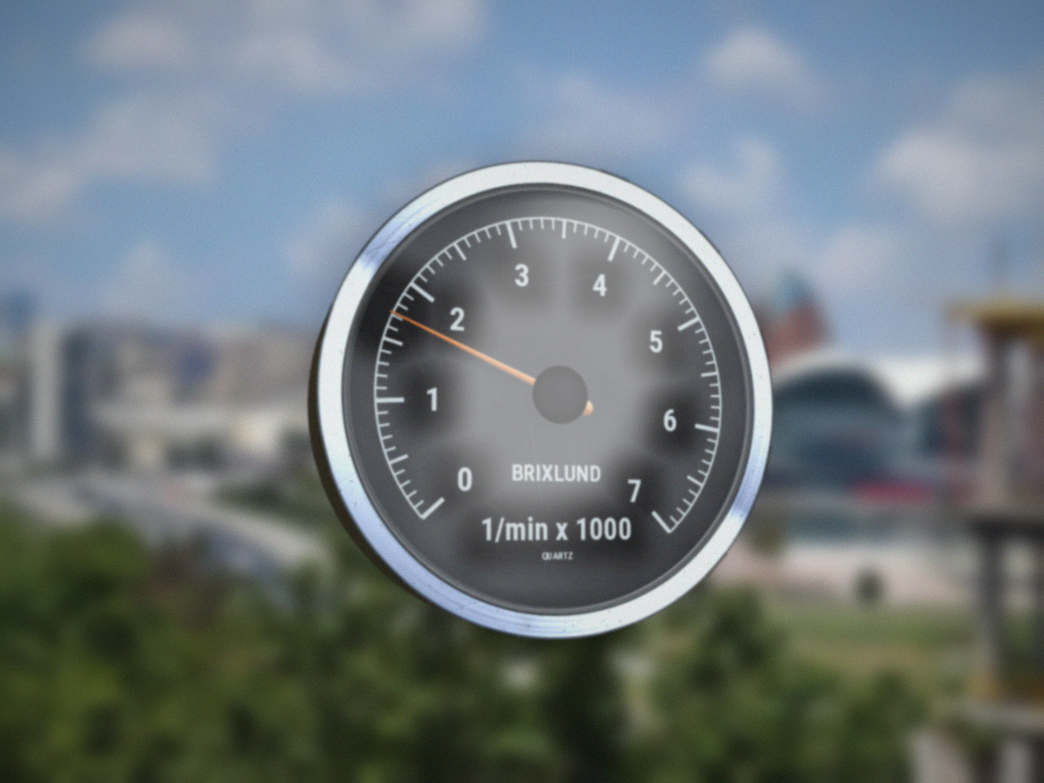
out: 1700 rpm
